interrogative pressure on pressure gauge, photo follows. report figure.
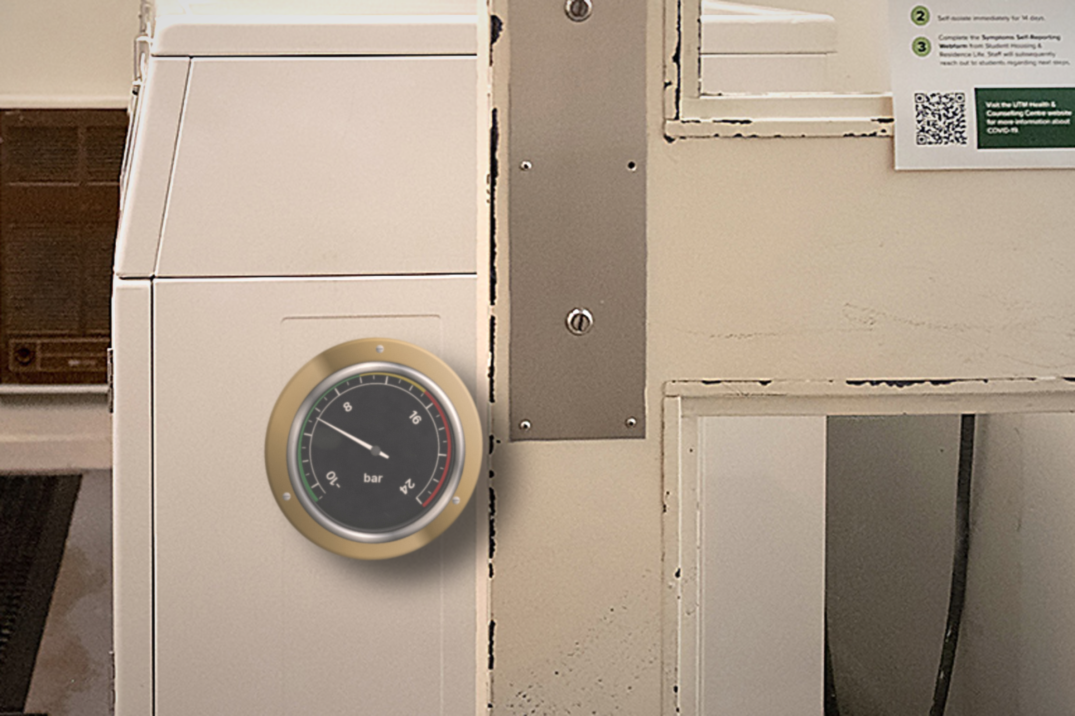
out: 5.5 bar
